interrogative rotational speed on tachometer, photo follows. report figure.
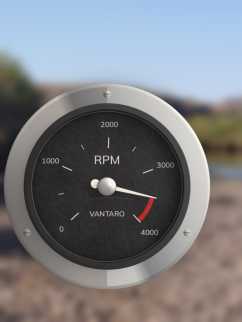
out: 3500 rpm
